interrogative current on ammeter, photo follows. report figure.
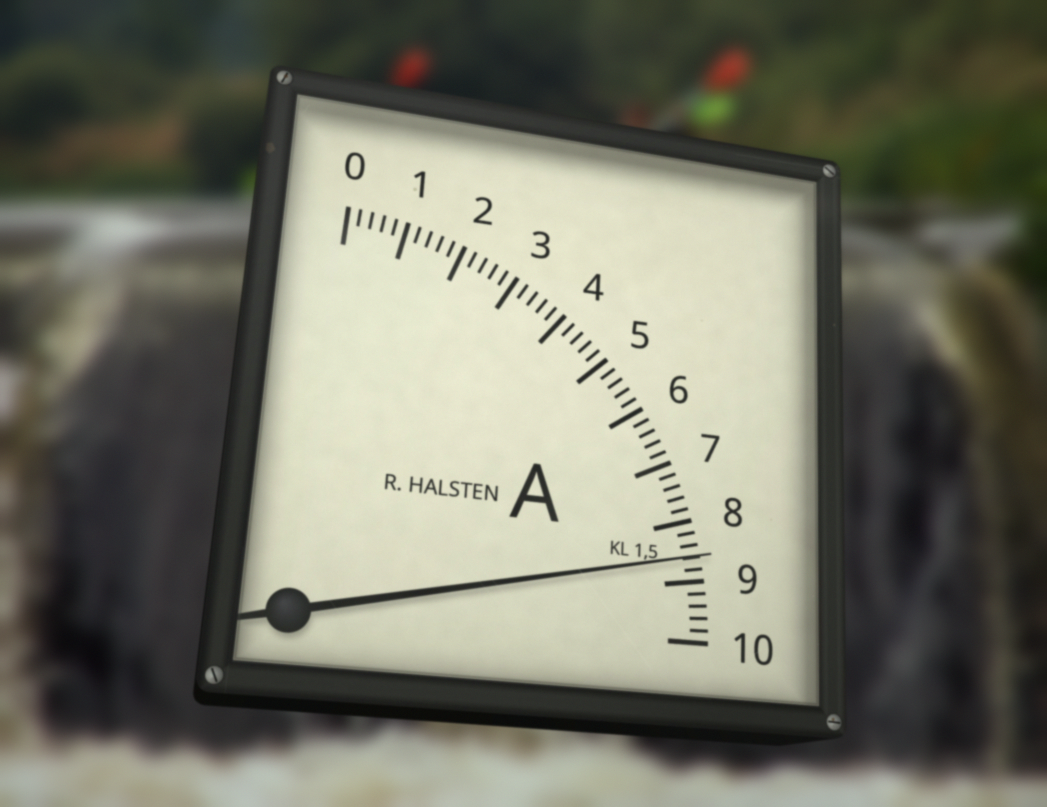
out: 8.6 A
